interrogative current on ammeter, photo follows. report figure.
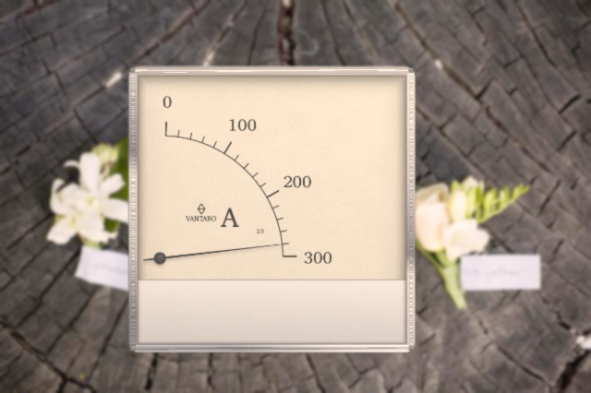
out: 280 A
